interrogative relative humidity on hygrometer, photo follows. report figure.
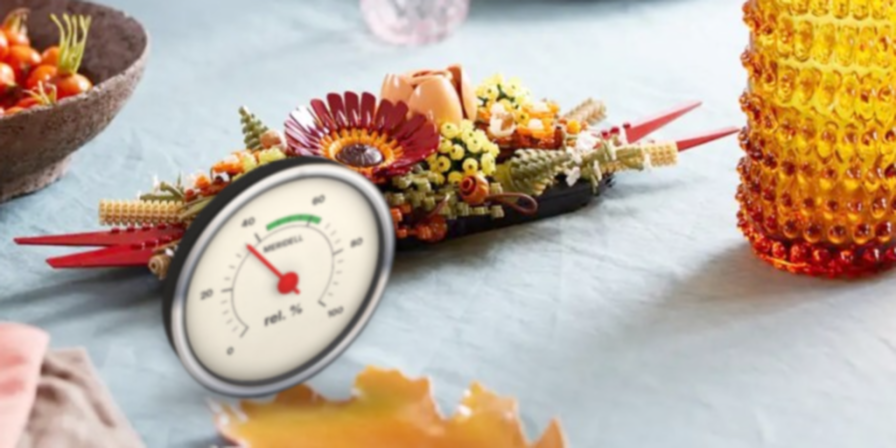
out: 36 %
